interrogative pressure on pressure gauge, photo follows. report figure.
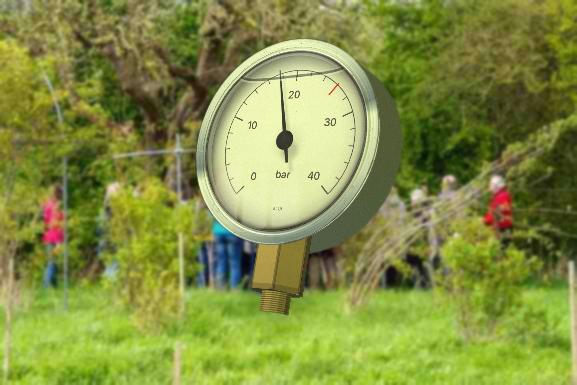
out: 18 bar
